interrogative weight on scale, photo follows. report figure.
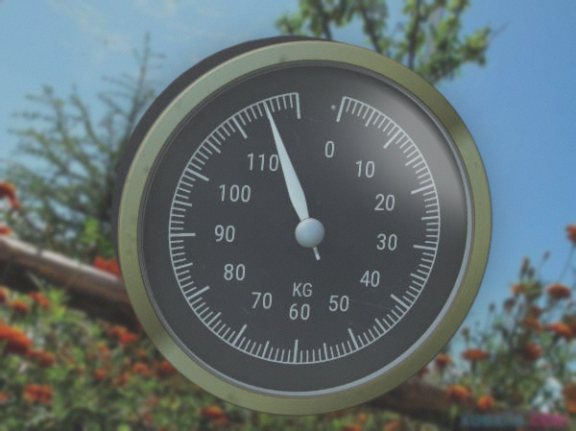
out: 115 kg
